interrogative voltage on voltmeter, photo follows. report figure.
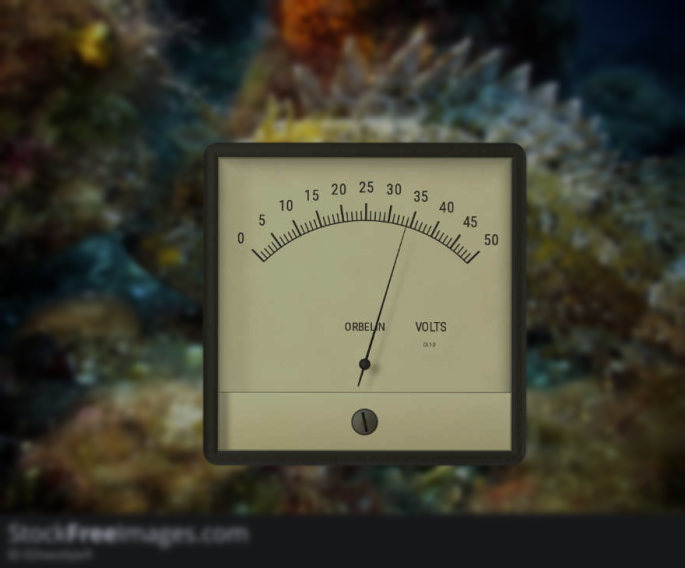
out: 34 V
